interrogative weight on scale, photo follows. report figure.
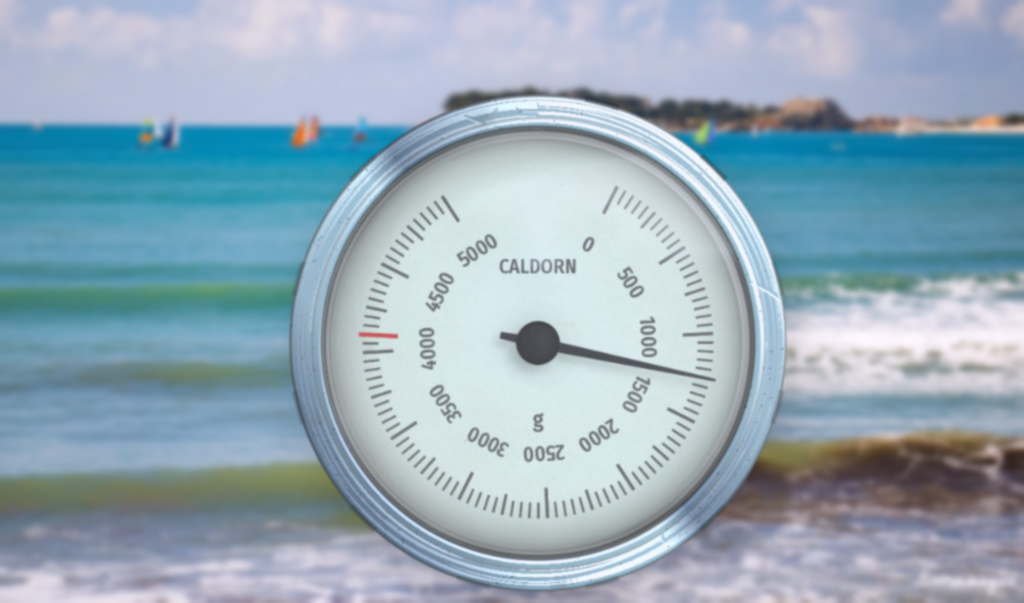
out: 1250 g
